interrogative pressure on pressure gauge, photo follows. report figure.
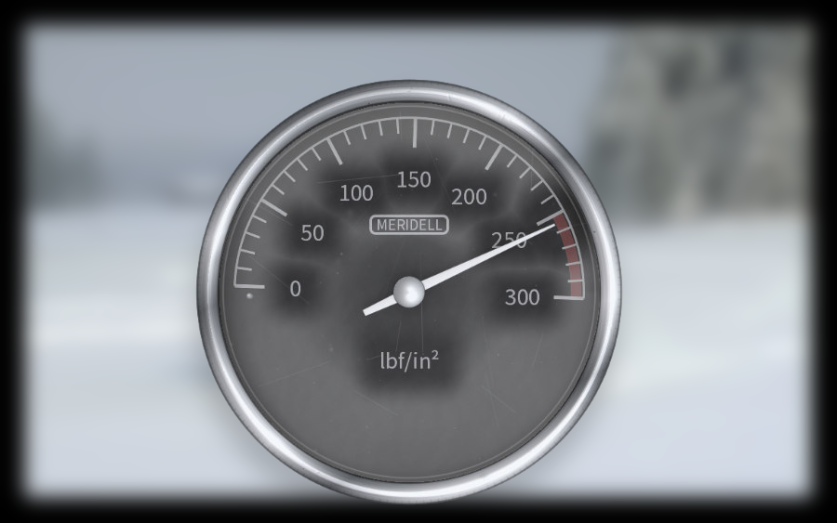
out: 255 psi
